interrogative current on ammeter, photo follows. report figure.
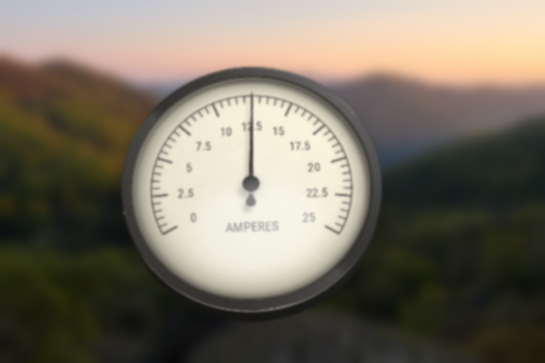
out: 12.5 A
